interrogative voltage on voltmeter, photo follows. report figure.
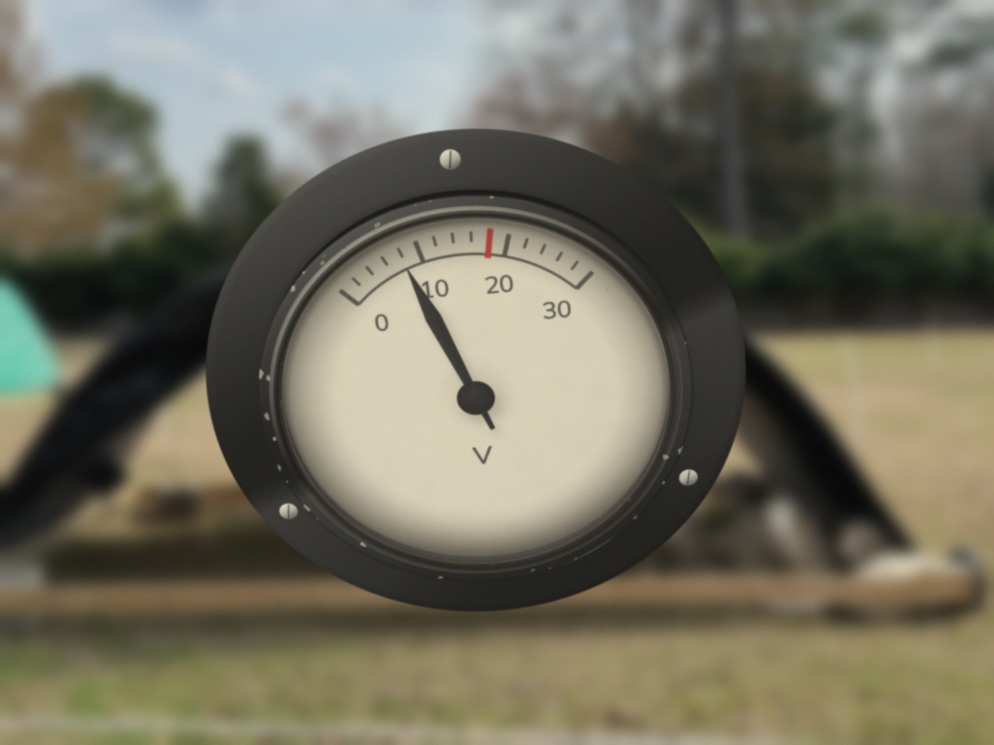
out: 8 V
